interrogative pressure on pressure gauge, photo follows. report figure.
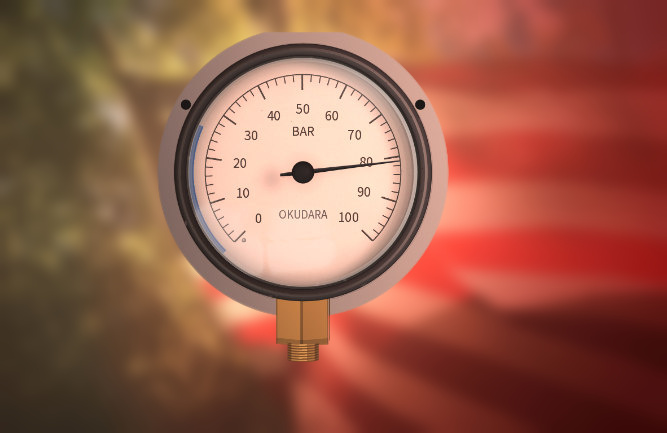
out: 81 bar
